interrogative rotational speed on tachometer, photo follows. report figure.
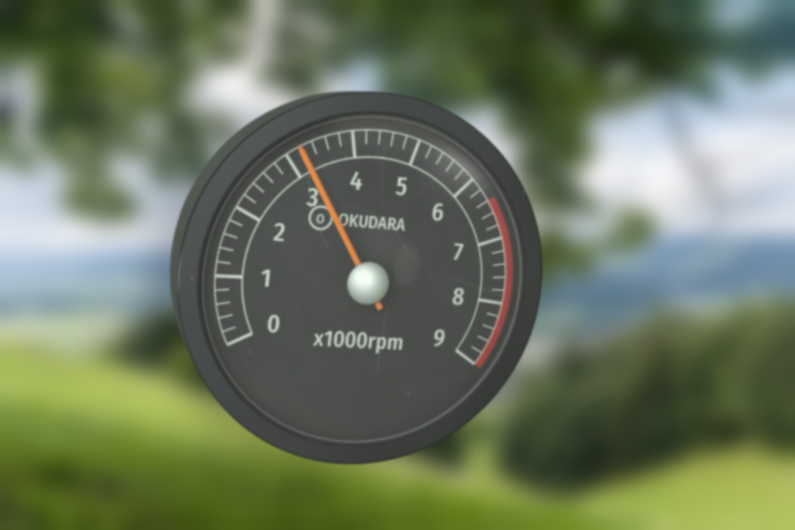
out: 3200 rpm
